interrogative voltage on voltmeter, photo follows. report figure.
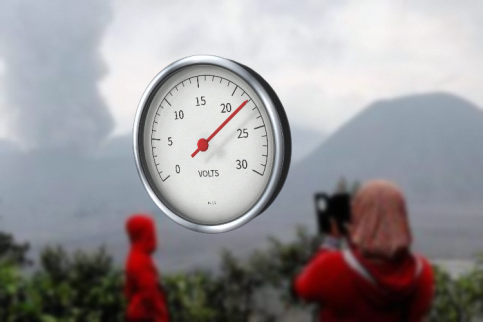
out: 22 V
